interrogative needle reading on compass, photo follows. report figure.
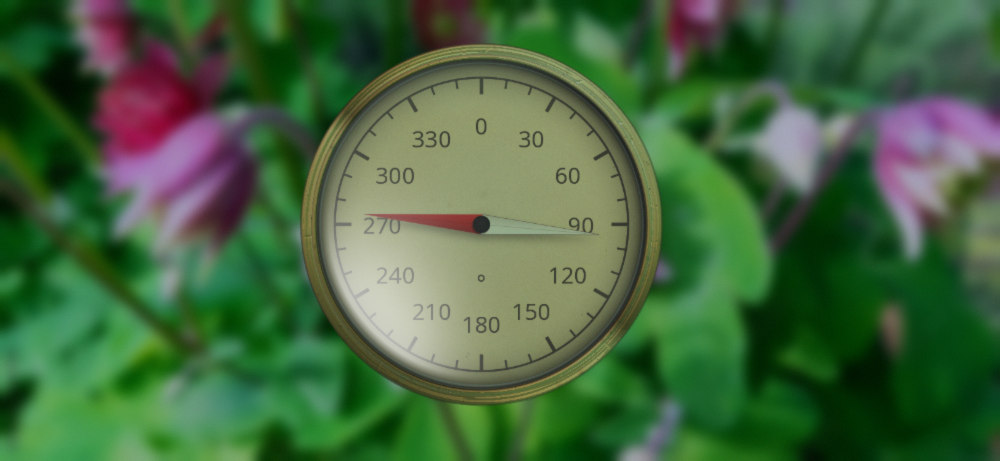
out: 275 °
